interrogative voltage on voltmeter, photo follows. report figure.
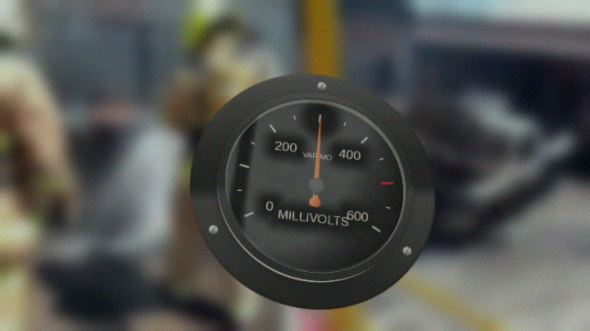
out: 300 mV
